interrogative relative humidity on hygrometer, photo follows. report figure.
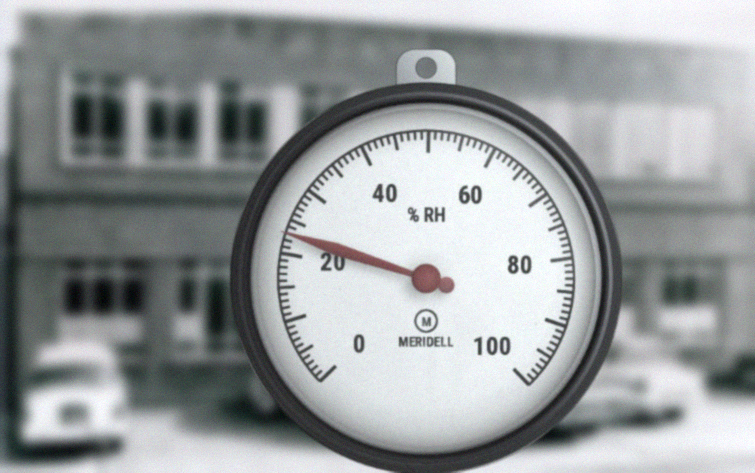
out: 23 %
